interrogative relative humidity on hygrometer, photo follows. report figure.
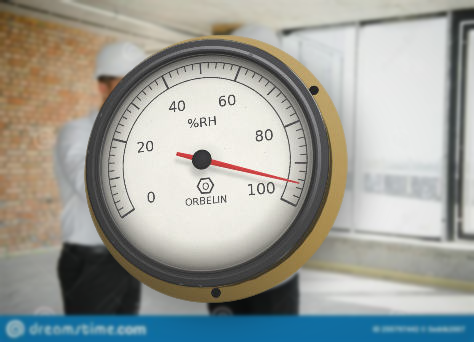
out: 95 %
